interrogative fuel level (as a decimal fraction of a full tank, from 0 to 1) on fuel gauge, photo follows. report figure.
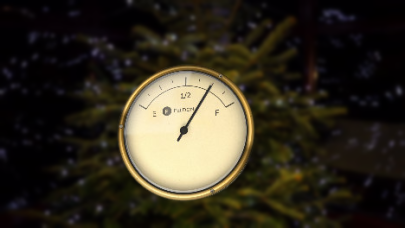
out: 0.75
